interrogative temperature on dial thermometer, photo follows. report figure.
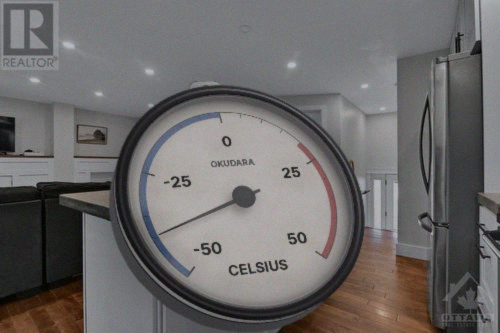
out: -40 °C
